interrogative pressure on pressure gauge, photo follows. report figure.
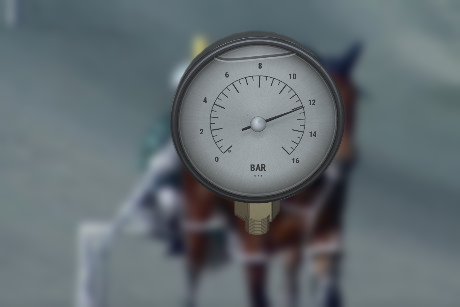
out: 12 bar
